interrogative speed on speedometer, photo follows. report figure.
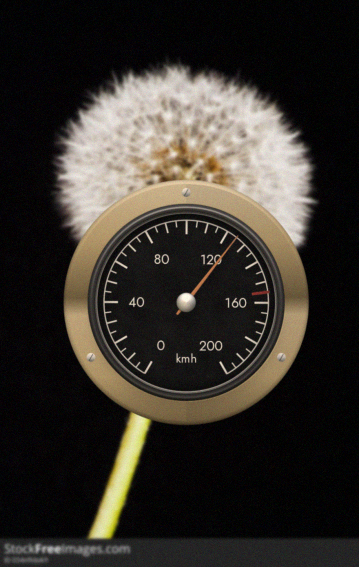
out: 125 km/h
